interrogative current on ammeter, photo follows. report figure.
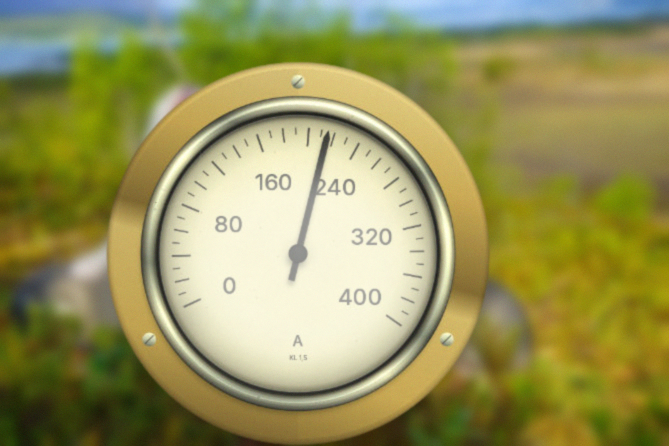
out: 215 A
